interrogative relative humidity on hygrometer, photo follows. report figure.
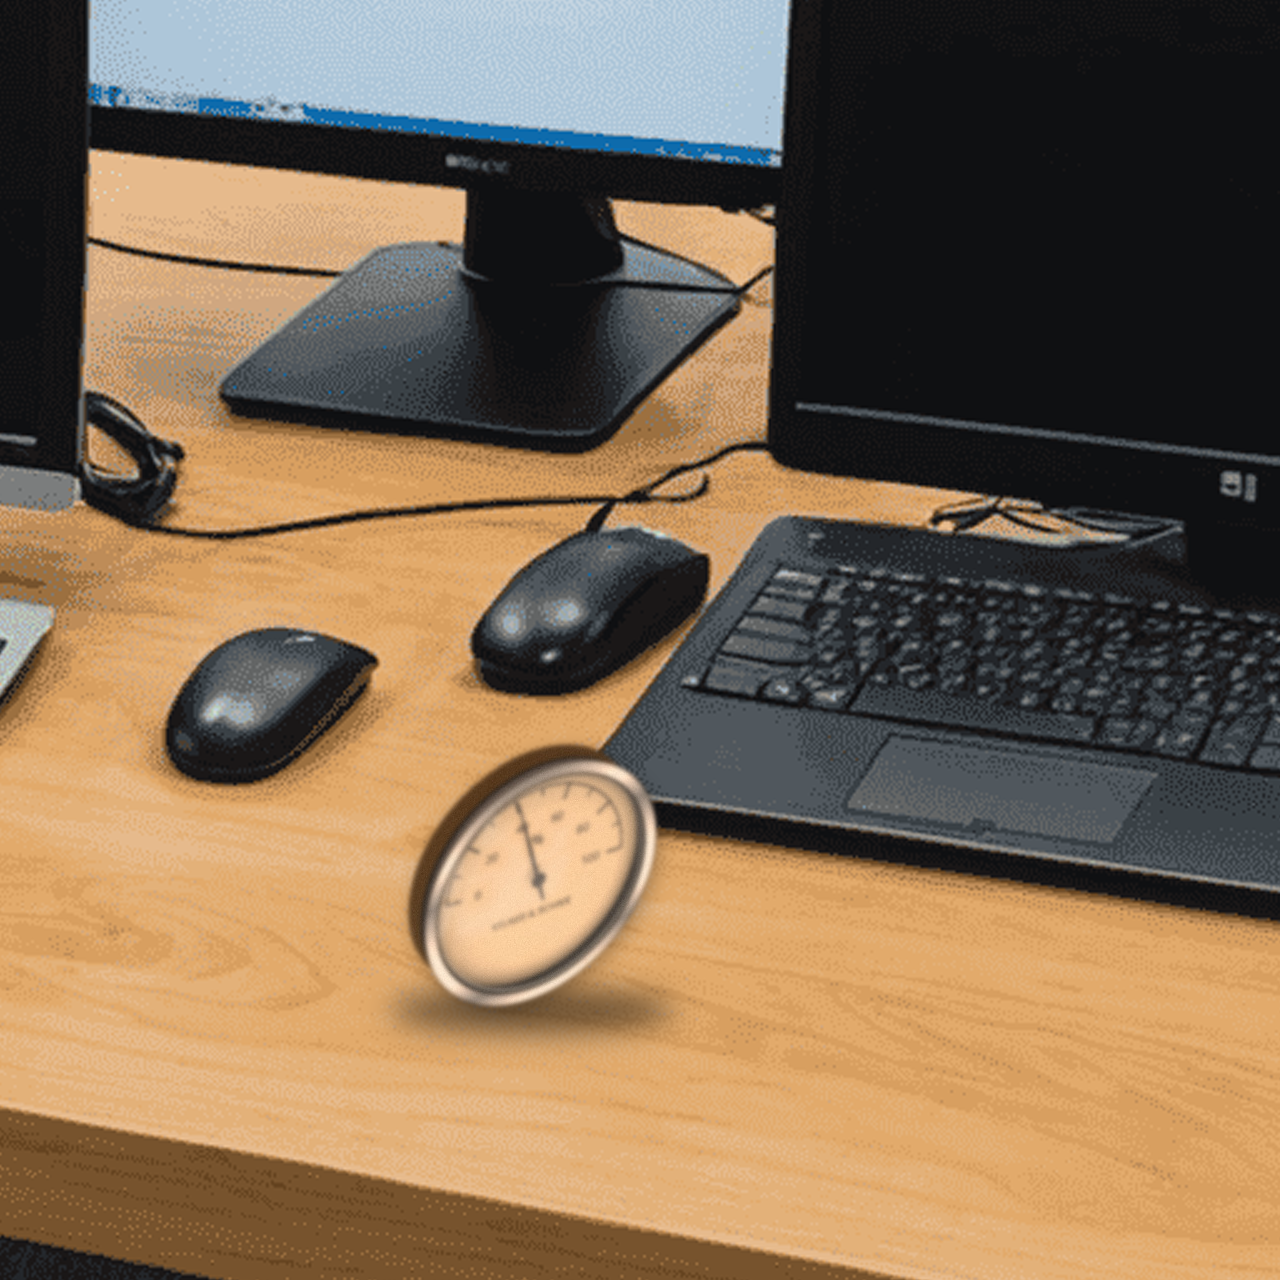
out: 40 %
